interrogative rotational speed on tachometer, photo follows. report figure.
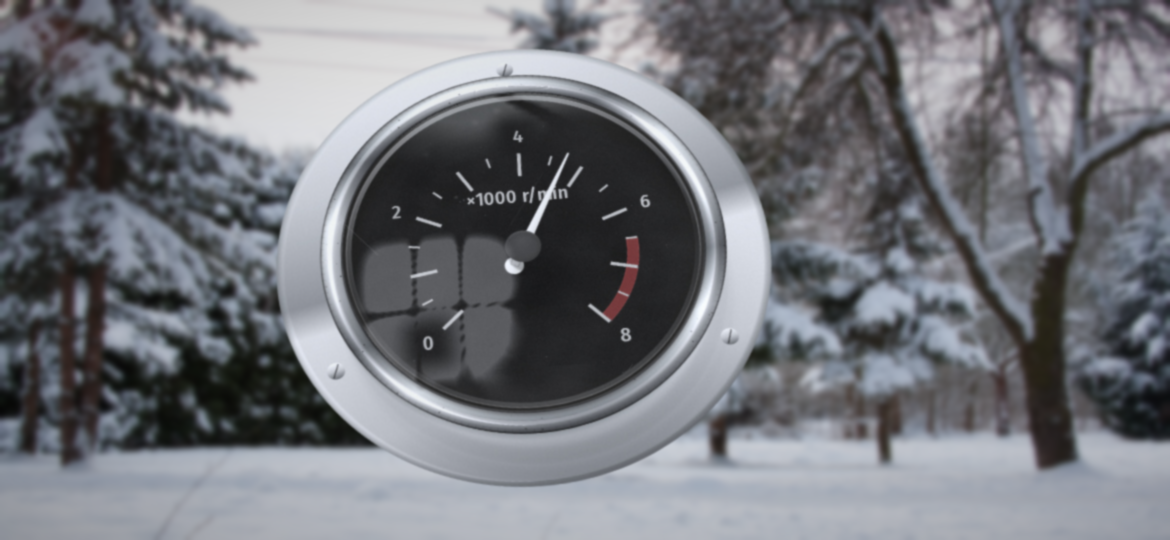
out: 4750 rpm
